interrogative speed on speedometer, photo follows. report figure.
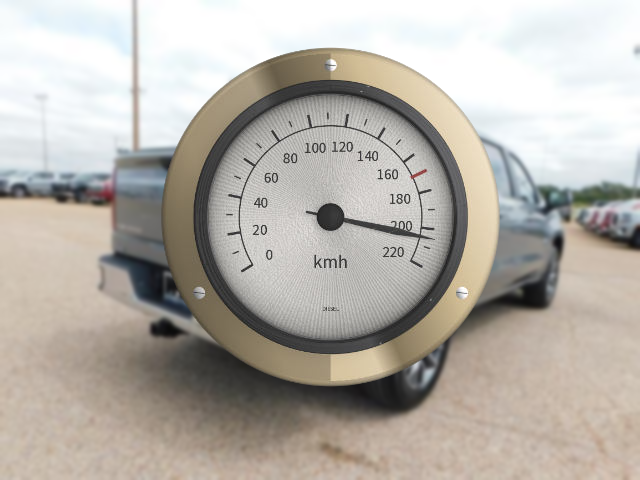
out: 205 km/h
